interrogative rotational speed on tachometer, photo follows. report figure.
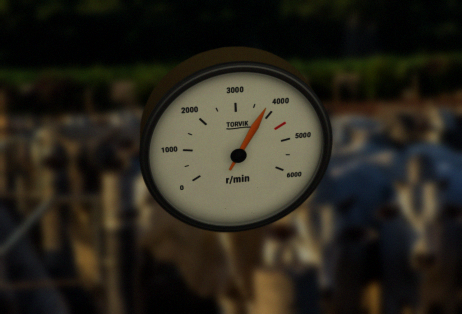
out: 3750 rpm
